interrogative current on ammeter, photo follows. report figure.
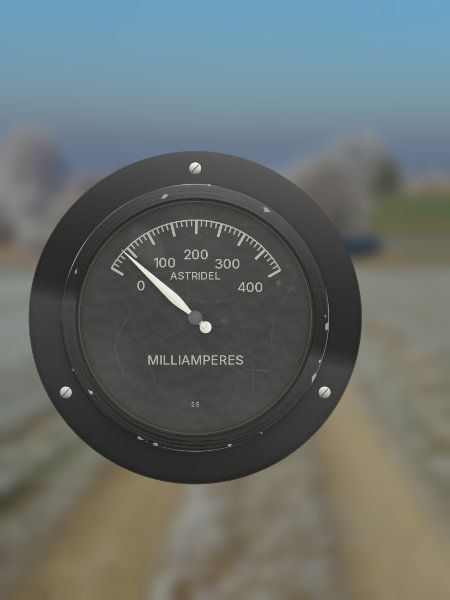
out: 40 mA
